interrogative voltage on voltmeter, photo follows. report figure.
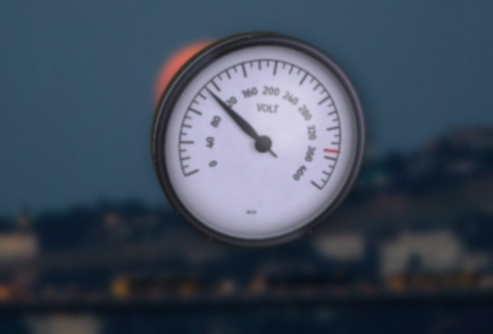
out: 110 V
